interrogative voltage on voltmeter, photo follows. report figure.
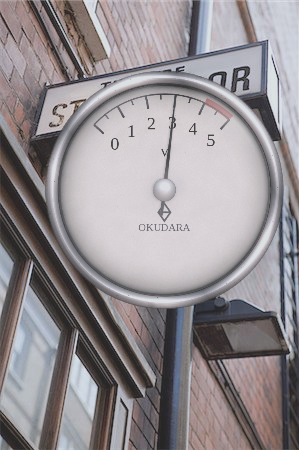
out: 3 V
